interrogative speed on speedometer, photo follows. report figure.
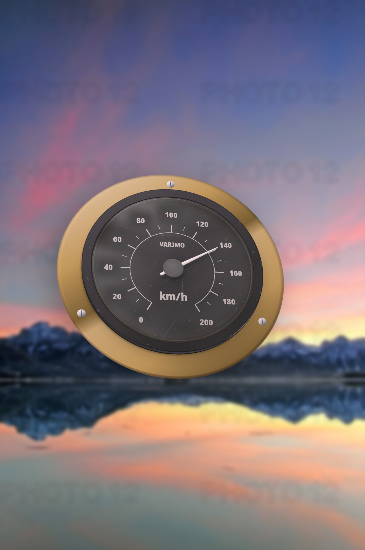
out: 140 km/h
